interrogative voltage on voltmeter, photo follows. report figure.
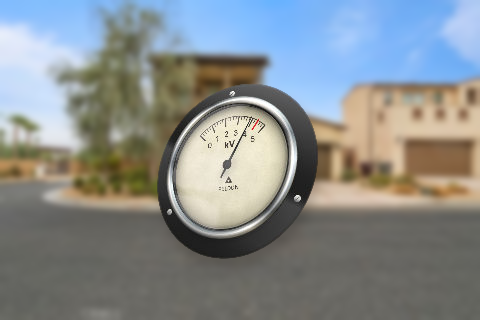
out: 4 kV
